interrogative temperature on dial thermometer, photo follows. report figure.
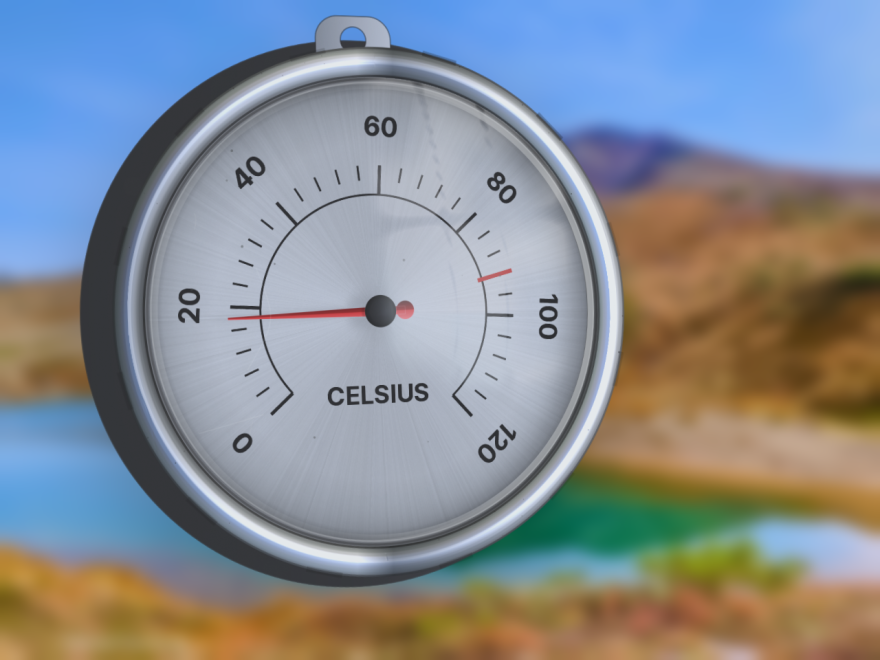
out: 18 °C
